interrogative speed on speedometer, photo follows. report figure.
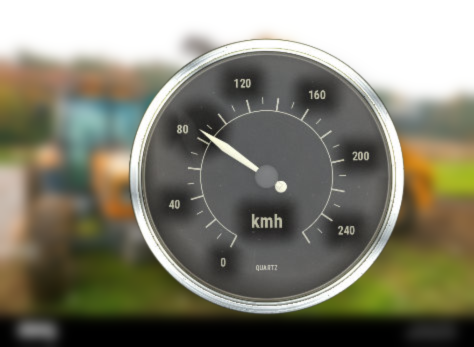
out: 85 km/h
